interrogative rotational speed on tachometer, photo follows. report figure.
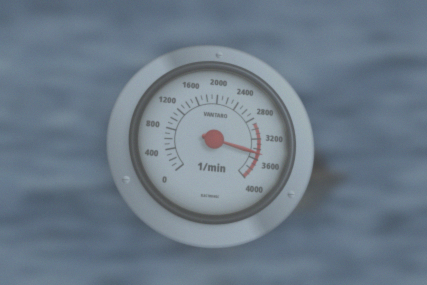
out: 3500 rpm
